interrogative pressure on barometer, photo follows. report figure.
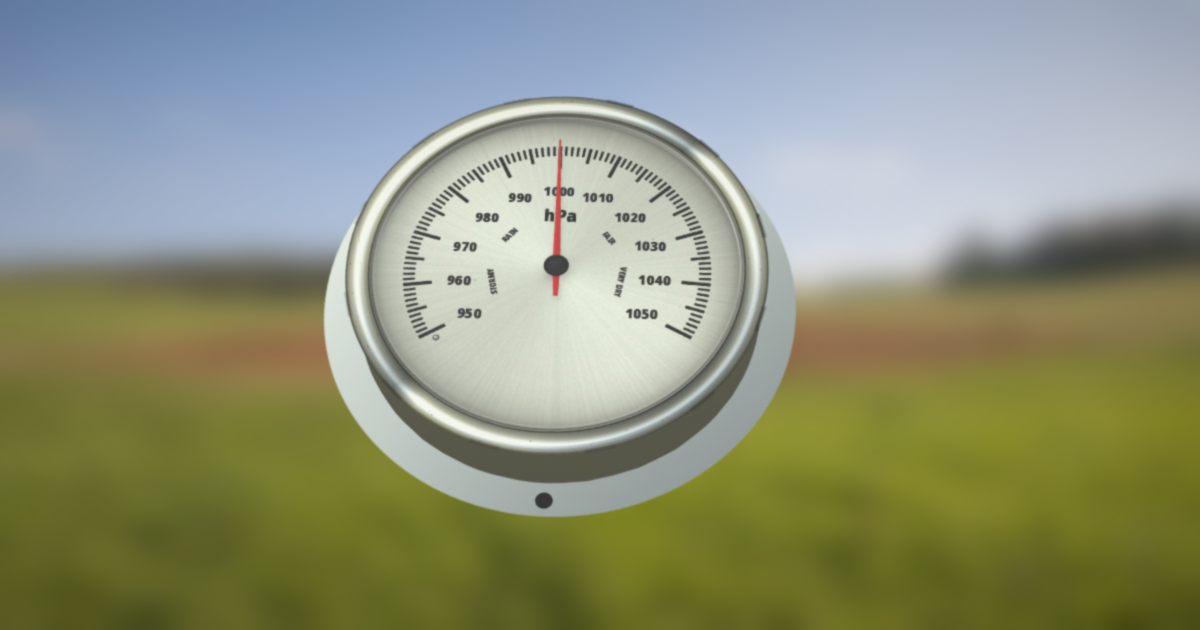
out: 1000 hPa
